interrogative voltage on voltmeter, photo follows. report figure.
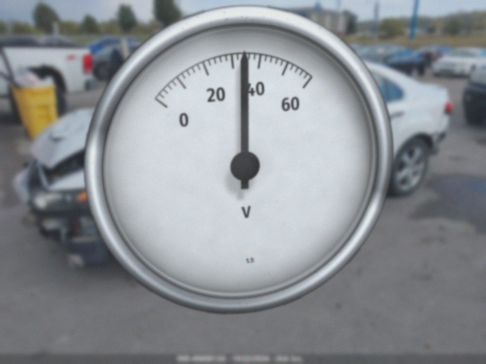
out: 34 V
